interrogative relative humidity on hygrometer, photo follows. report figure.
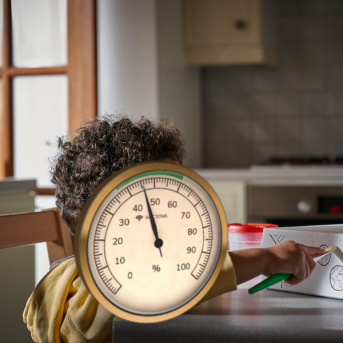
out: 45 %
